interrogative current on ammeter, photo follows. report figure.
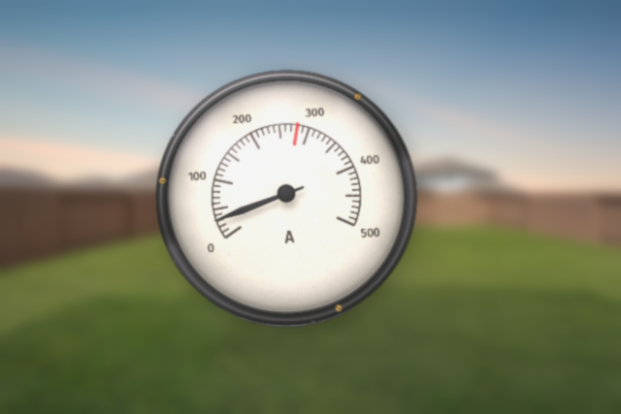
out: 30 A
